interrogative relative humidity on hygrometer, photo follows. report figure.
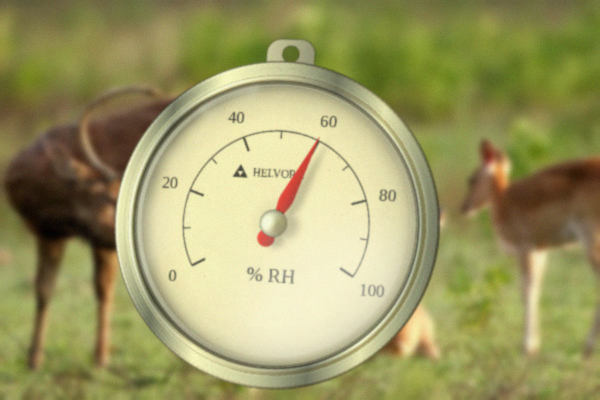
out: 60 %
